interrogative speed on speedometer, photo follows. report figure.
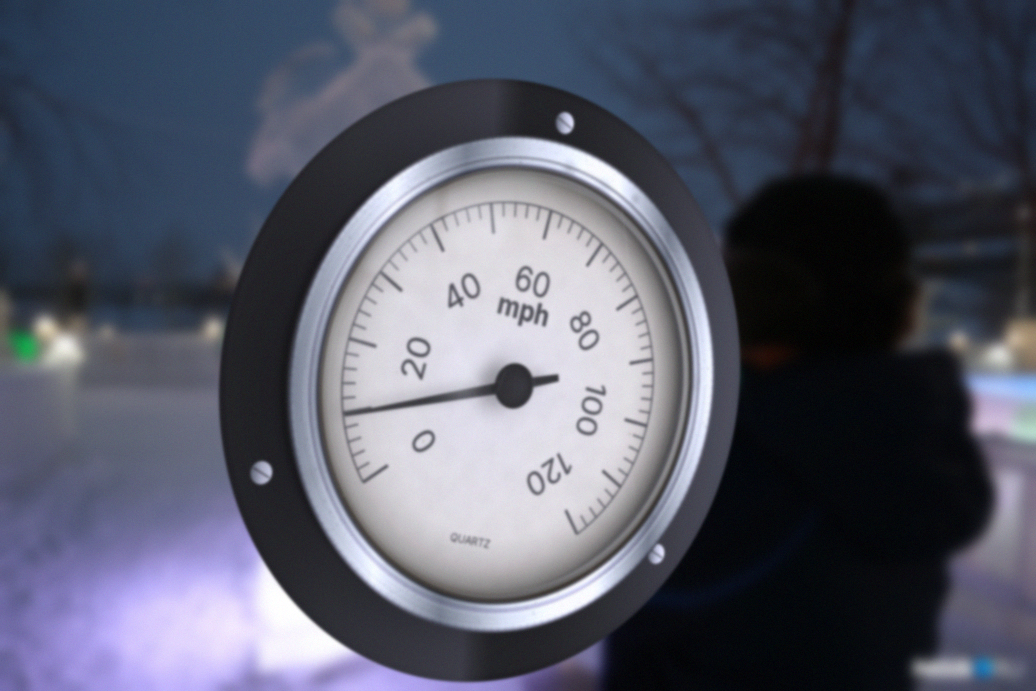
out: 10 mph
